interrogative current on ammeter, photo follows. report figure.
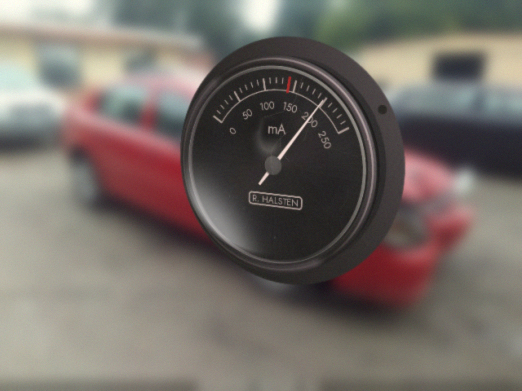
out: 200 mA
